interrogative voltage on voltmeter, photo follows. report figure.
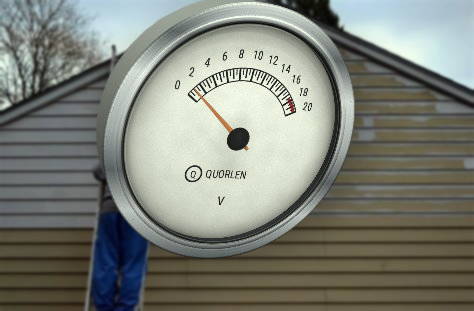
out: 1 V
